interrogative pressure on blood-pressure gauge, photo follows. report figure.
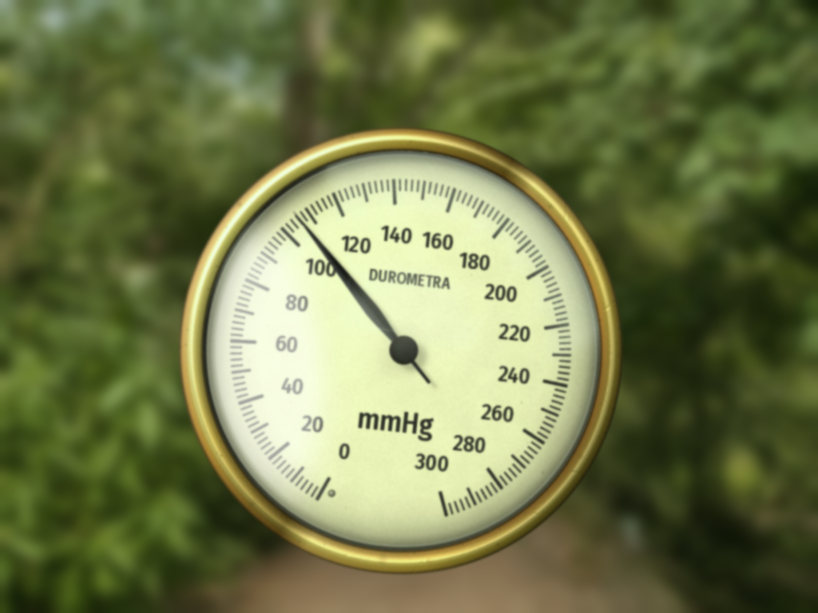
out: 106 mmHg
